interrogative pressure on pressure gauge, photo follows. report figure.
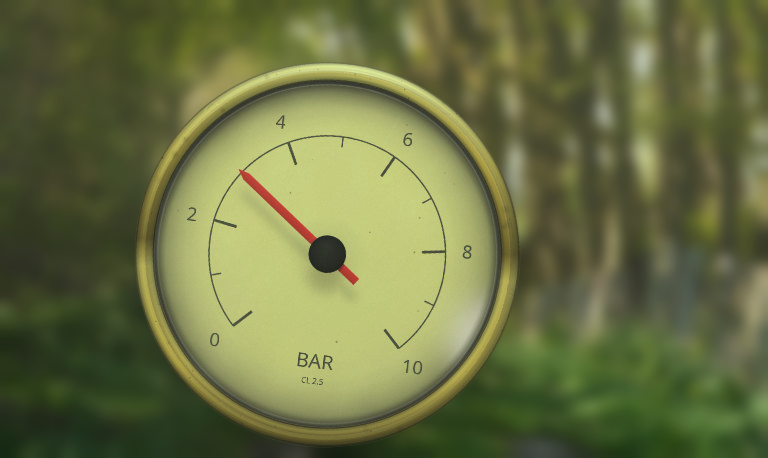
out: 3 bar
